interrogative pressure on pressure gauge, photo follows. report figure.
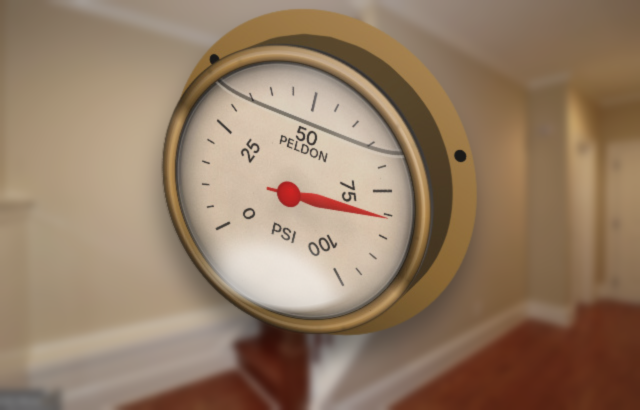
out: 80 psi
